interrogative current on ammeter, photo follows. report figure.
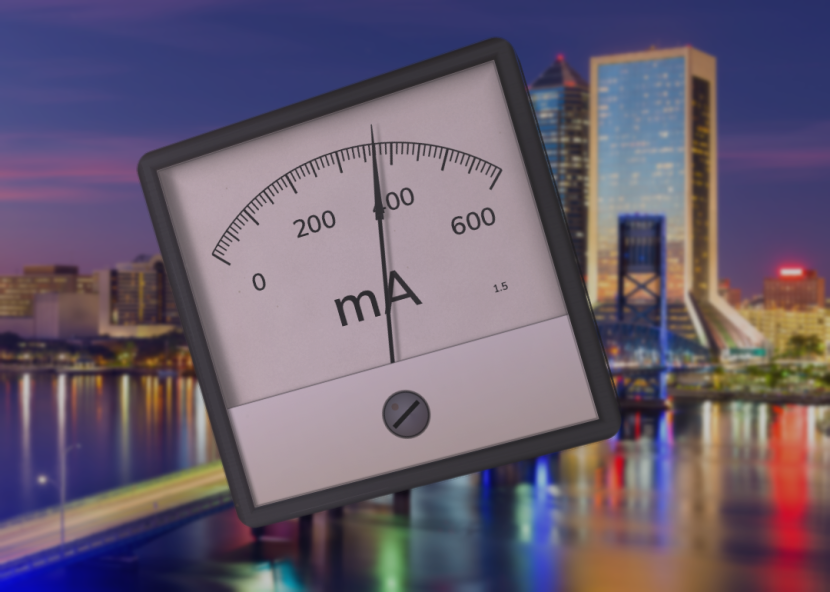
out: 370 mA
